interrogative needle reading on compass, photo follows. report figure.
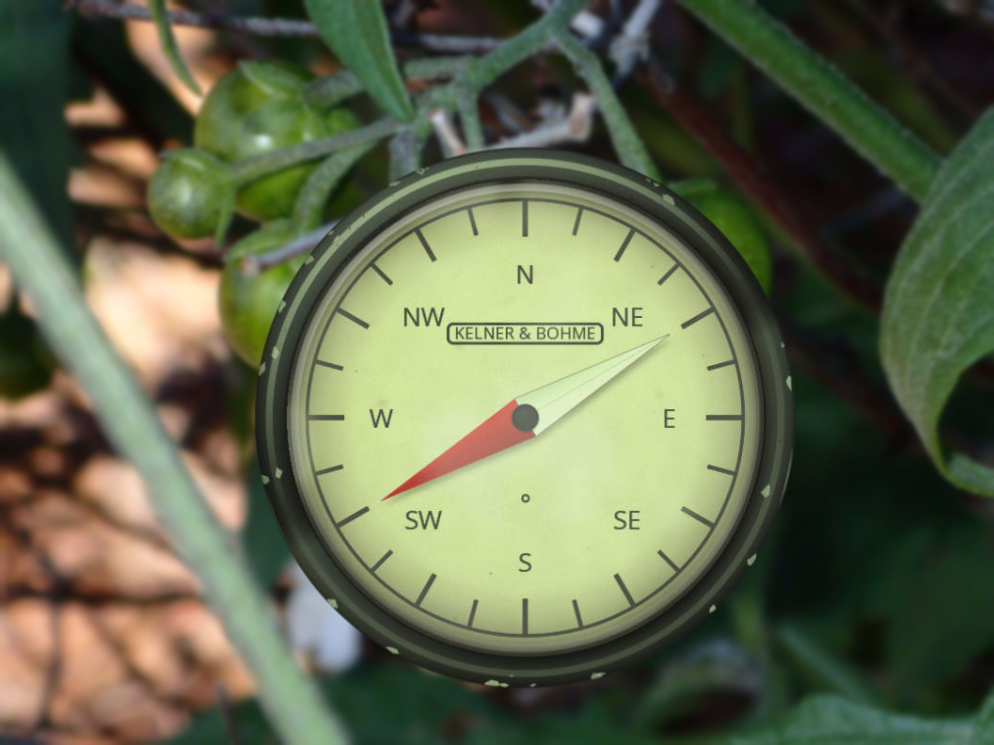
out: 240 °
